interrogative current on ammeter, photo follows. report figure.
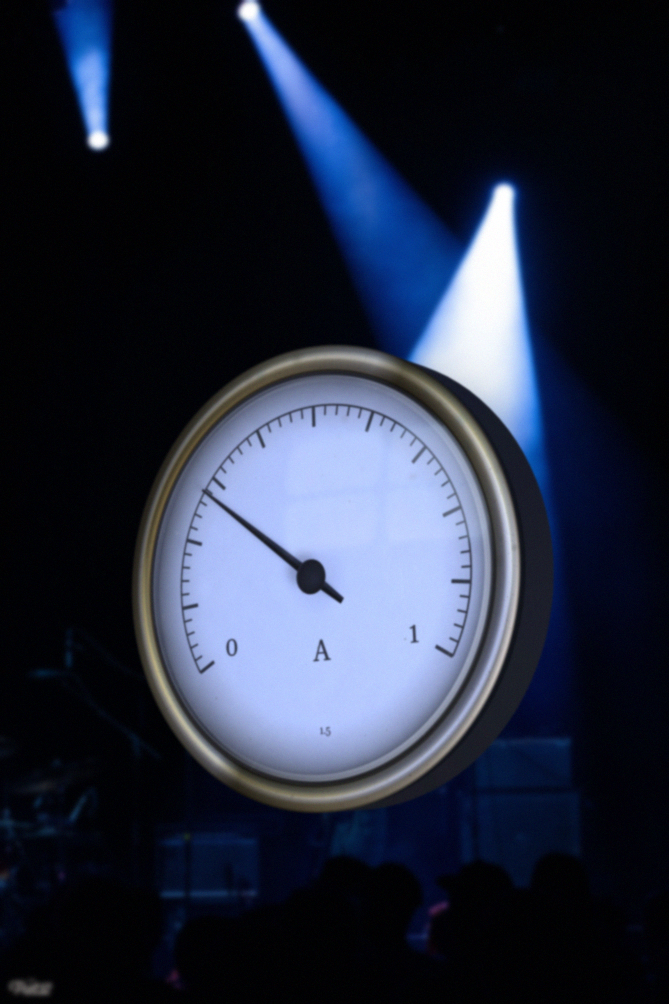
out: 0.28 A
